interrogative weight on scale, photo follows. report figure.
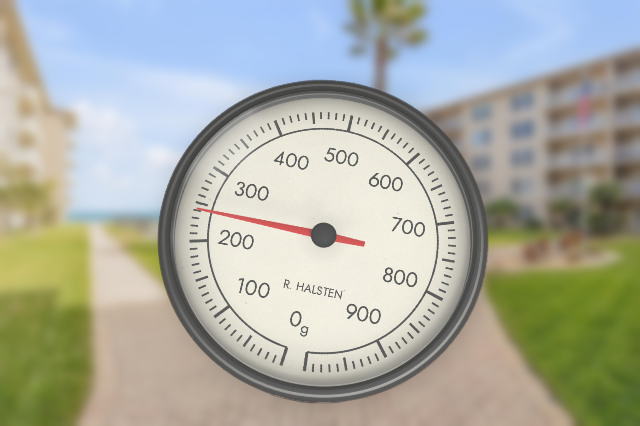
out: 240 g
